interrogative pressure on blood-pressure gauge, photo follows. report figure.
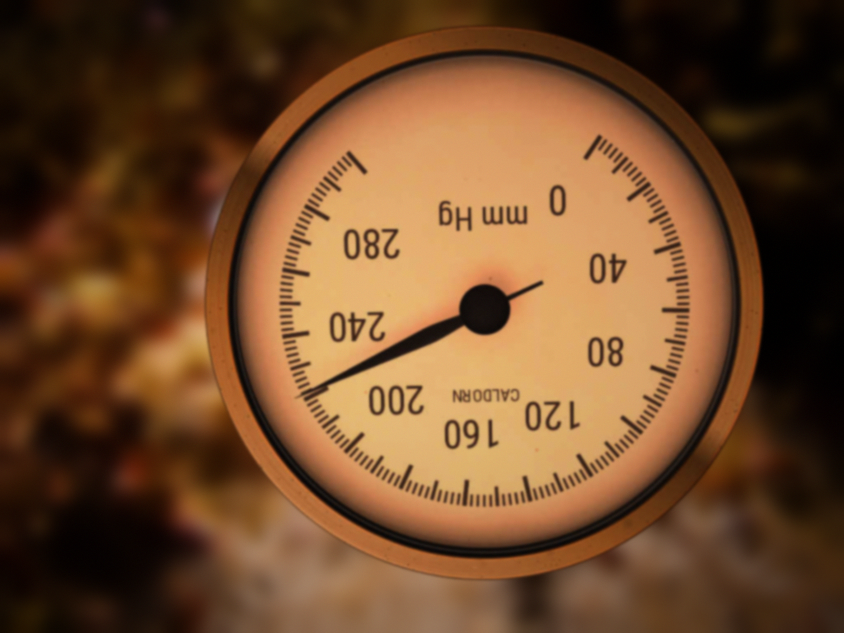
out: 222 mmHg
